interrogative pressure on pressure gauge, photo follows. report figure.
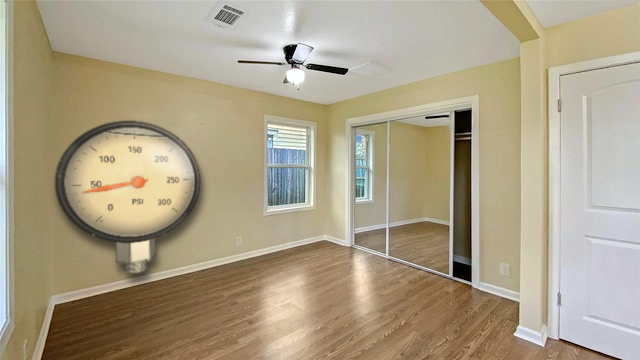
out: 40 psi
